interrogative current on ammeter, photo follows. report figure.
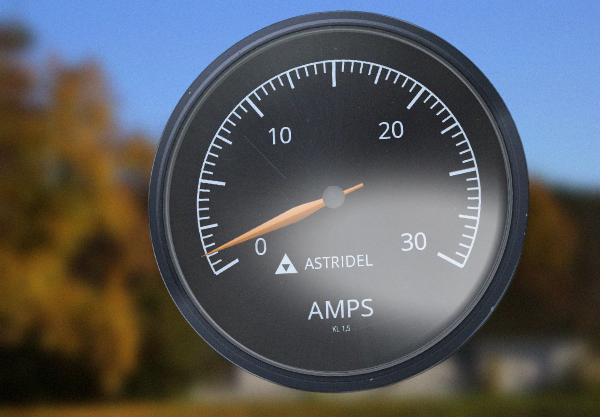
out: 1 A
